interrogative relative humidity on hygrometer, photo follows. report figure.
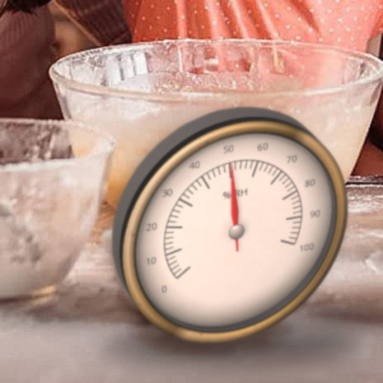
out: 50 %
